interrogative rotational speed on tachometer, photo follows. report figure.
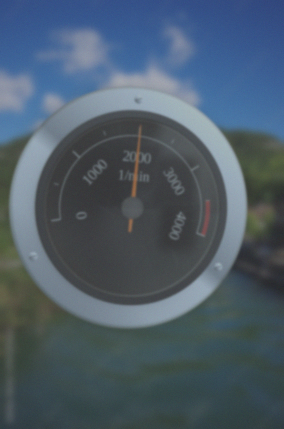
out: 2000 rpm
